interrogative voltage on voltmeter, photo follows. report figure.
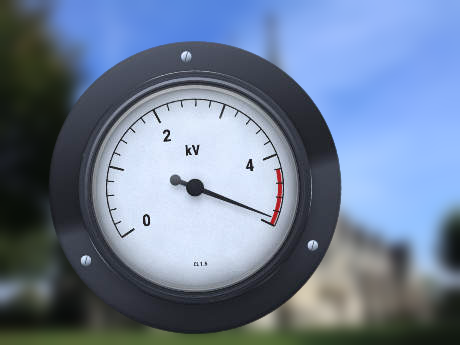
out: 4.9 kV
